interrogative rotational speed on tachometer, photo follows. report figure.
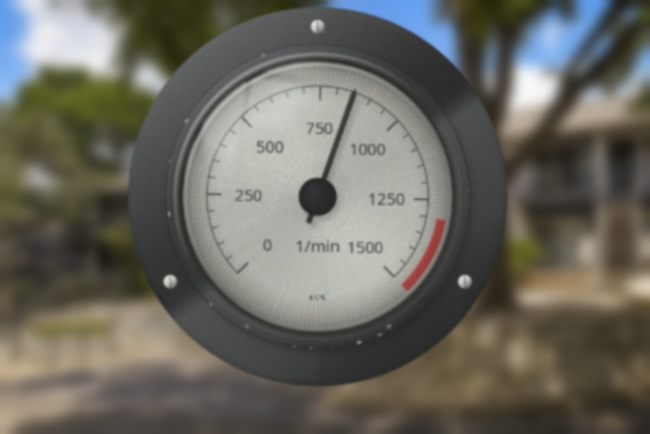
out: 850 rpm
